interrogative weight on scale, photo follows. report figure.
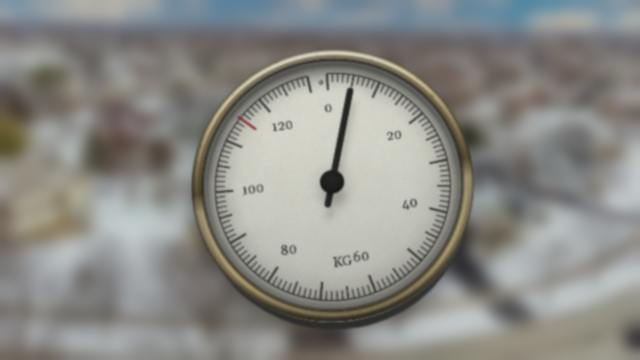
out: 5 kg
